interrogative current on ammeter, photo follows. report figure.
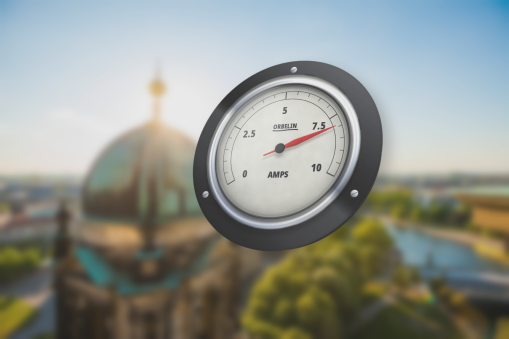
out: 8 A
